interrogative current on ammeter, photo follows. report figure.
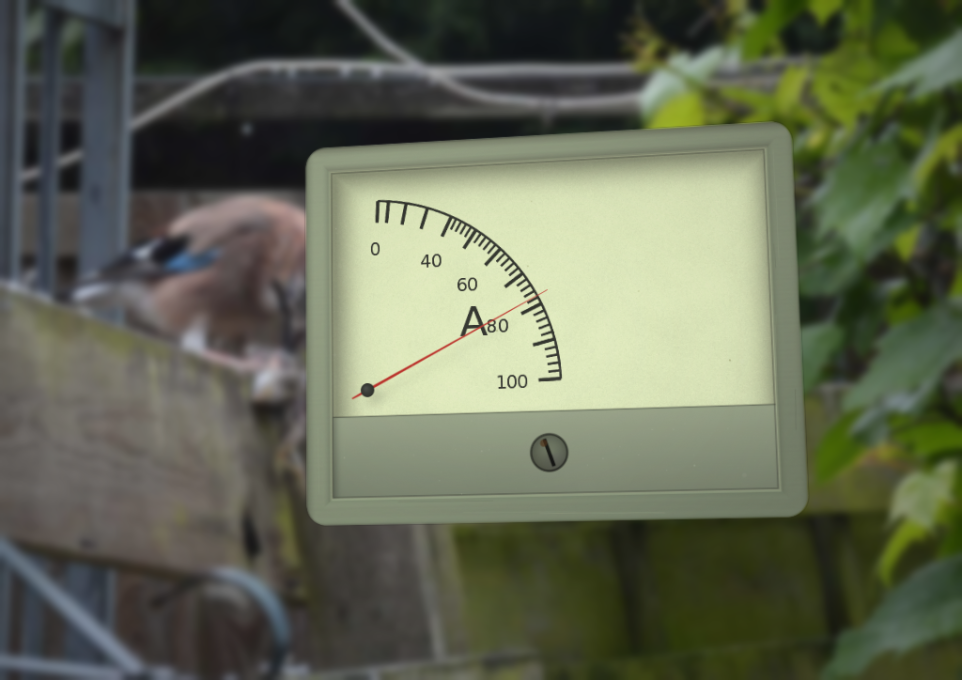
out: 78 A
